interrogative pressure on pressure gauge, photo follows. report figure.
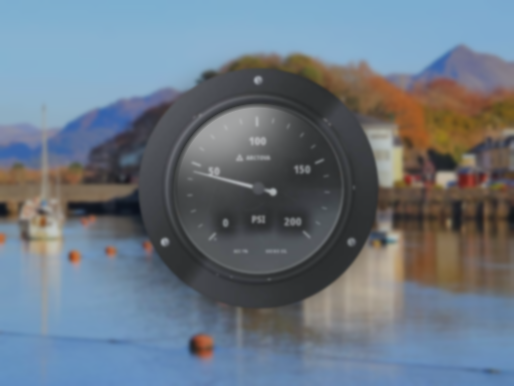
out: 45 psi
